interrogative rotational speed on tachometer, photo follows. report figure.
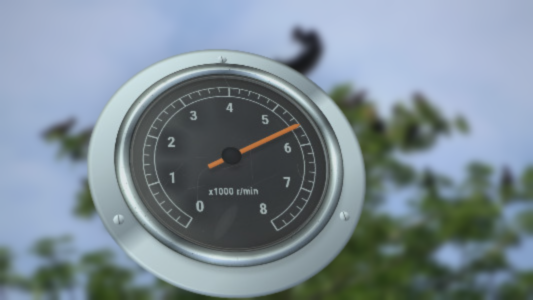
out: 5600 rpm
